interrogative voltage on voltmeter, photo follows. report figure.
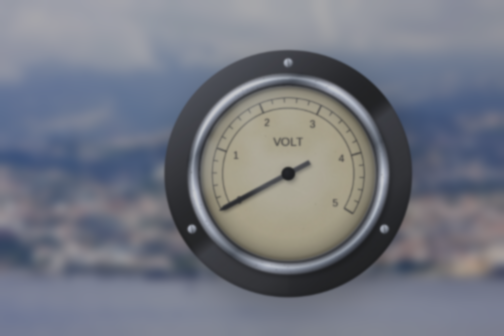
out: 0 V
